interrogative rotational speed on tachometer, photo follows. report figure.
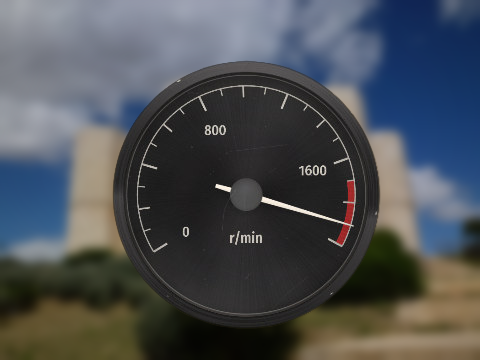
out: 1900 rpm
